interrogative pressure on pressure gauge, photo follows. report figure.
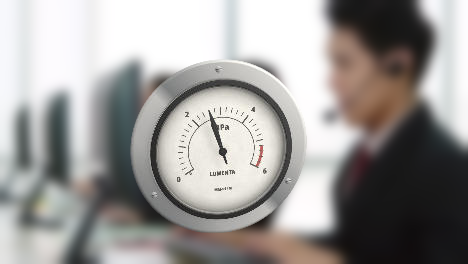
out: 2.6 MPa
